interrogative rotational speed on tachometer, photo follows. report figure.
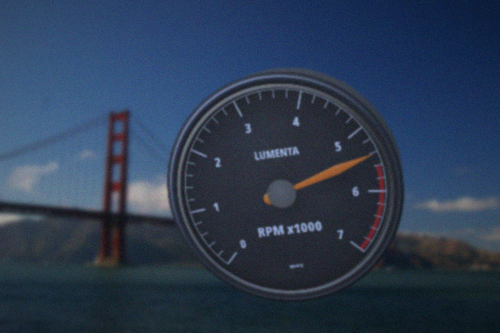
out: 5400 rpm
